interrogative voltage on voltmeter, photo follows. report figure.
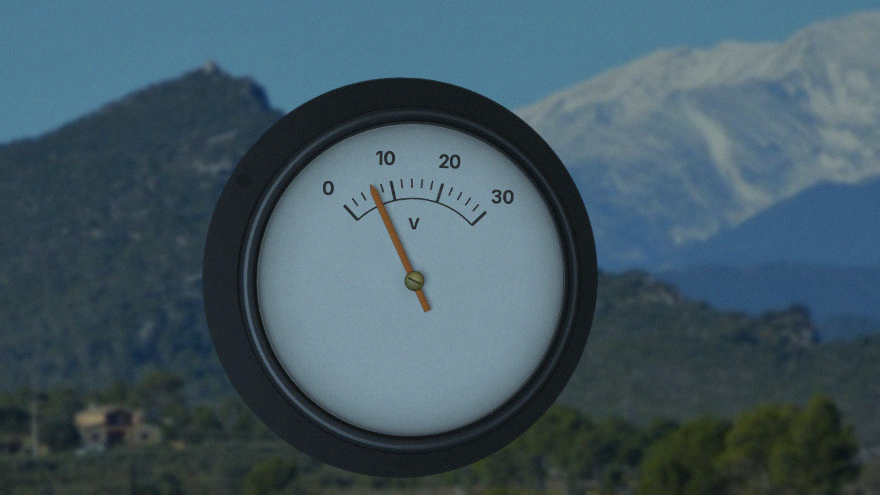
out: 6 V
